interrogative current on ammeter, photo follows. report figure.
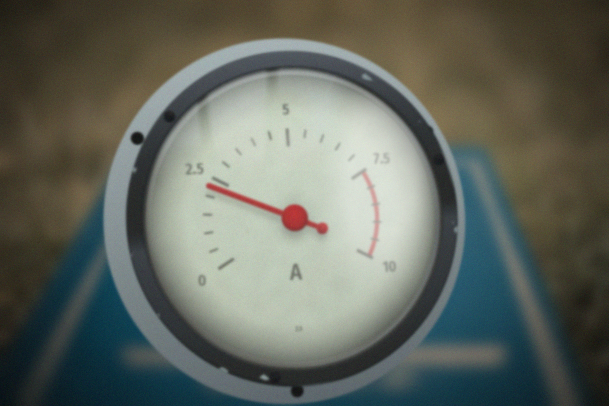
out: 2.25 A
